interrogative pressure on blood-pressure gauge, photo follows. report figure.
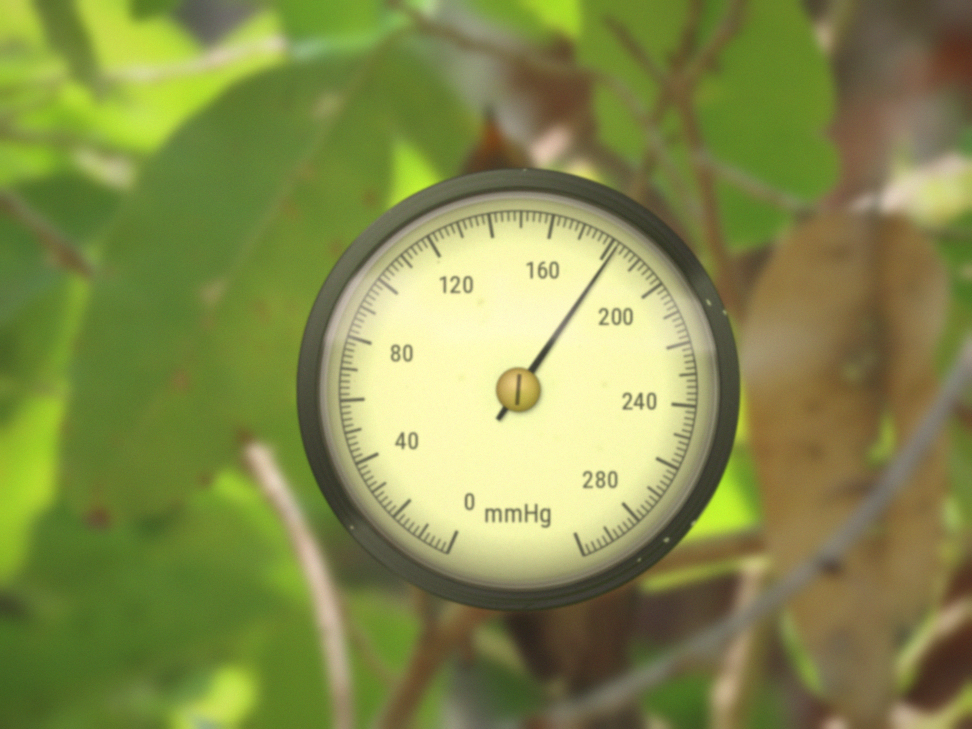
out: 182 mmHg
